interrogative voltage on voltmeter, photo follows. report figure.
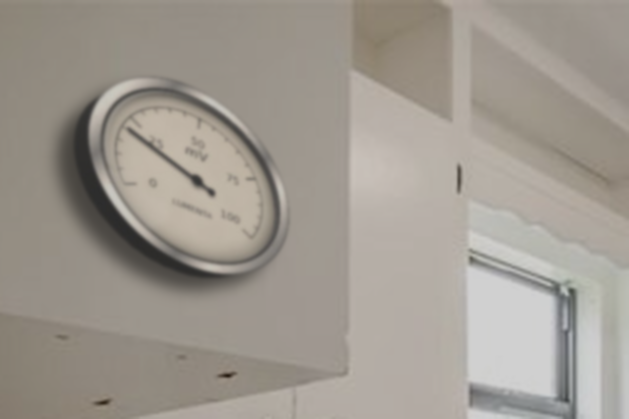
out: 20 mV
